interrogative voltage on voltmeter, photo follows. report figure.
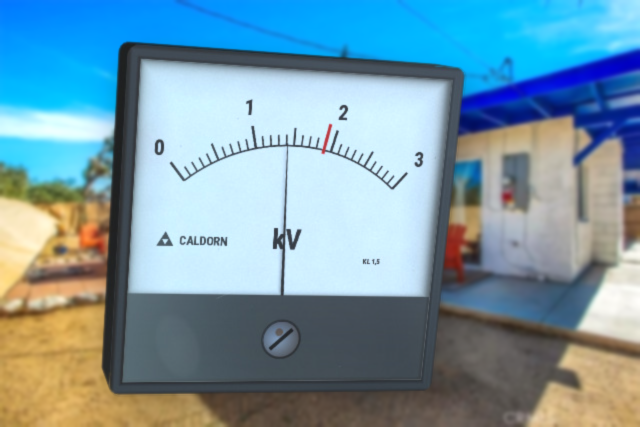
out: 1.4 kV
